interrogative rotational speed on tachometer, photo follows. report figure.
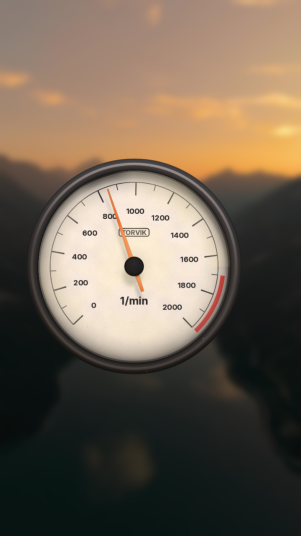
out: 850 rpm
